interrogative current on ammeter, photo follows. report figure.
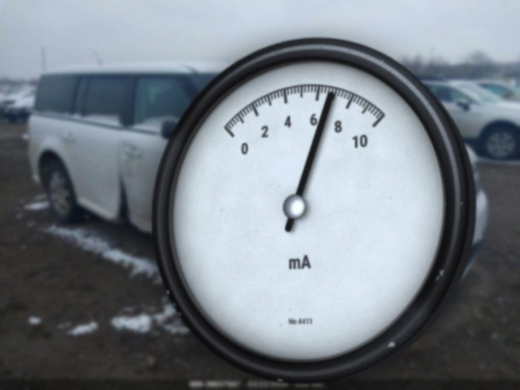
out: 7 mA
